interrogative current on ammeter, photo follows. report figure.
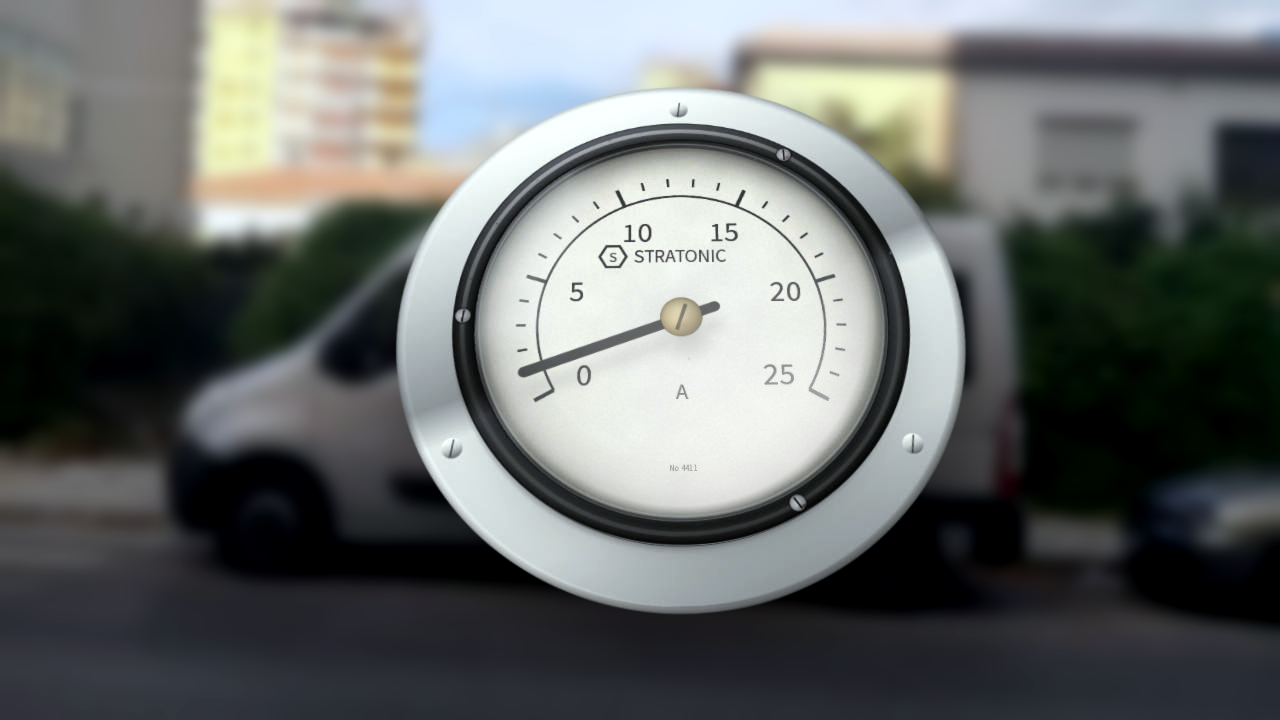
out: 1 A
